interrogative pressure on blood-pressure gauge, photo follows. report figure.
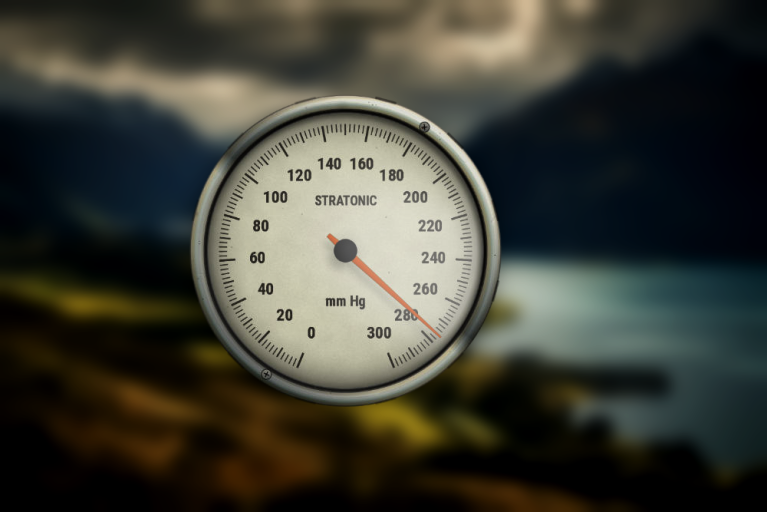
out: 276 mmHg
